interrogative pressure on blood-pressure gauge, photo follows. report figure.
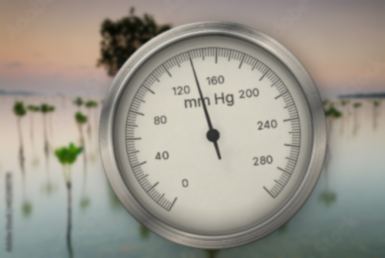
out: 140 mmHg
